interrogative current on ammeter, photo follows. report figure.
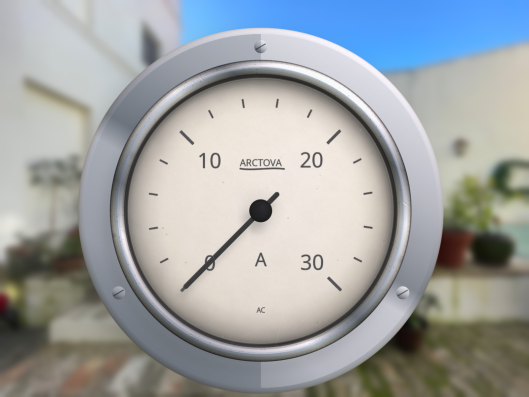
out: 0 A
